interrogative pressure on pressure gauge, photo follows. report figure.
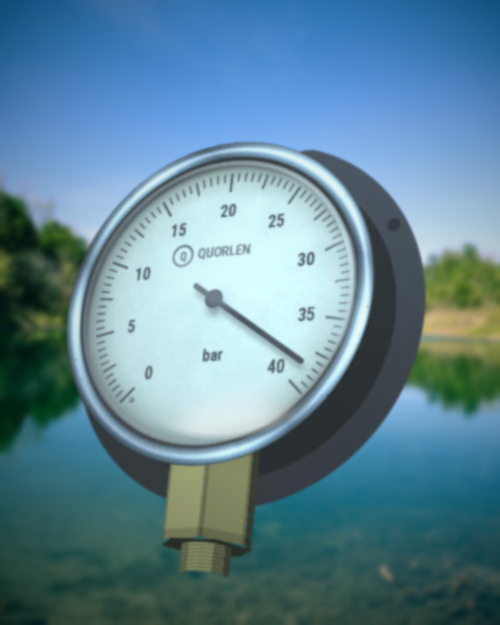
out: 38.5 bar
